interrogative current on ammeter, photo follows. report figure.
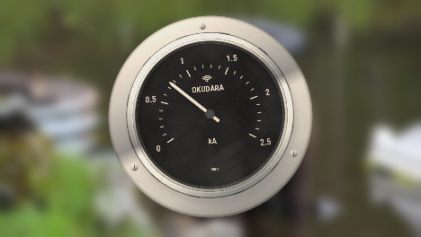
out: 0.75 kA
